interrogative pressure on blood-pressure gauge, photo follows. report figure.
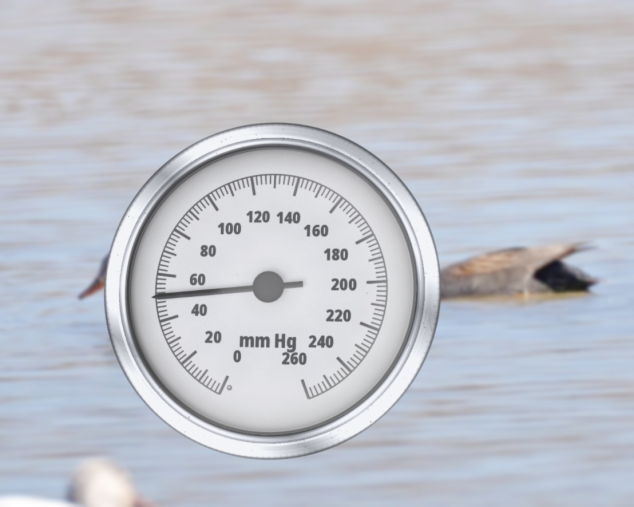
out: 50 mmHg
